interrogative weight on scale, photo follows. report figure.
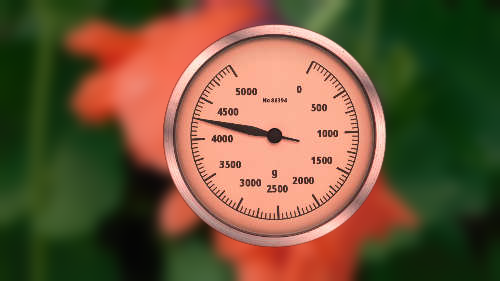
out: 4250 g
